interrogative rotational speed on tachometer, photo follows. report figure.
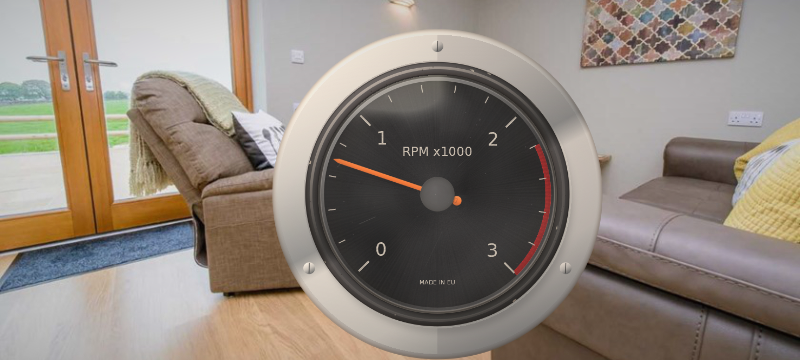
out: 700 rpm
